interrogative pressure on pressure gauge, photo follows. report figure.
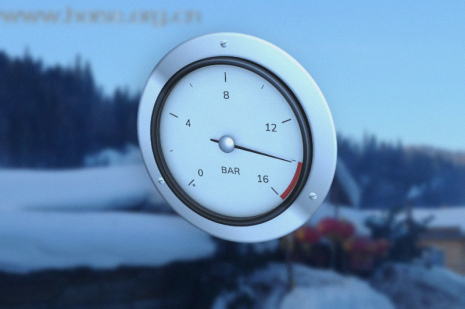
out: 14 bar
